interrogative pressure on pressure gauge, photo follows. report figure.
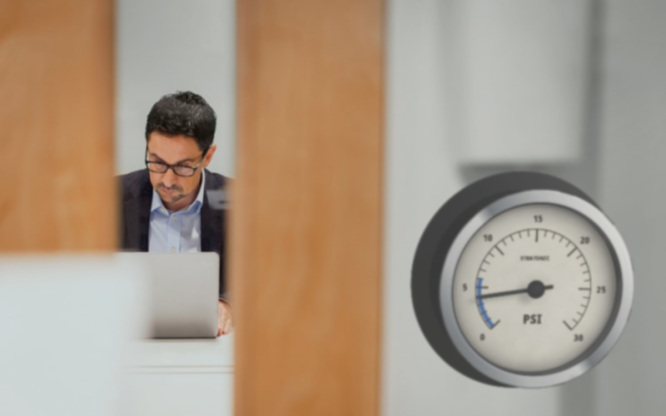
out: 4 psi
